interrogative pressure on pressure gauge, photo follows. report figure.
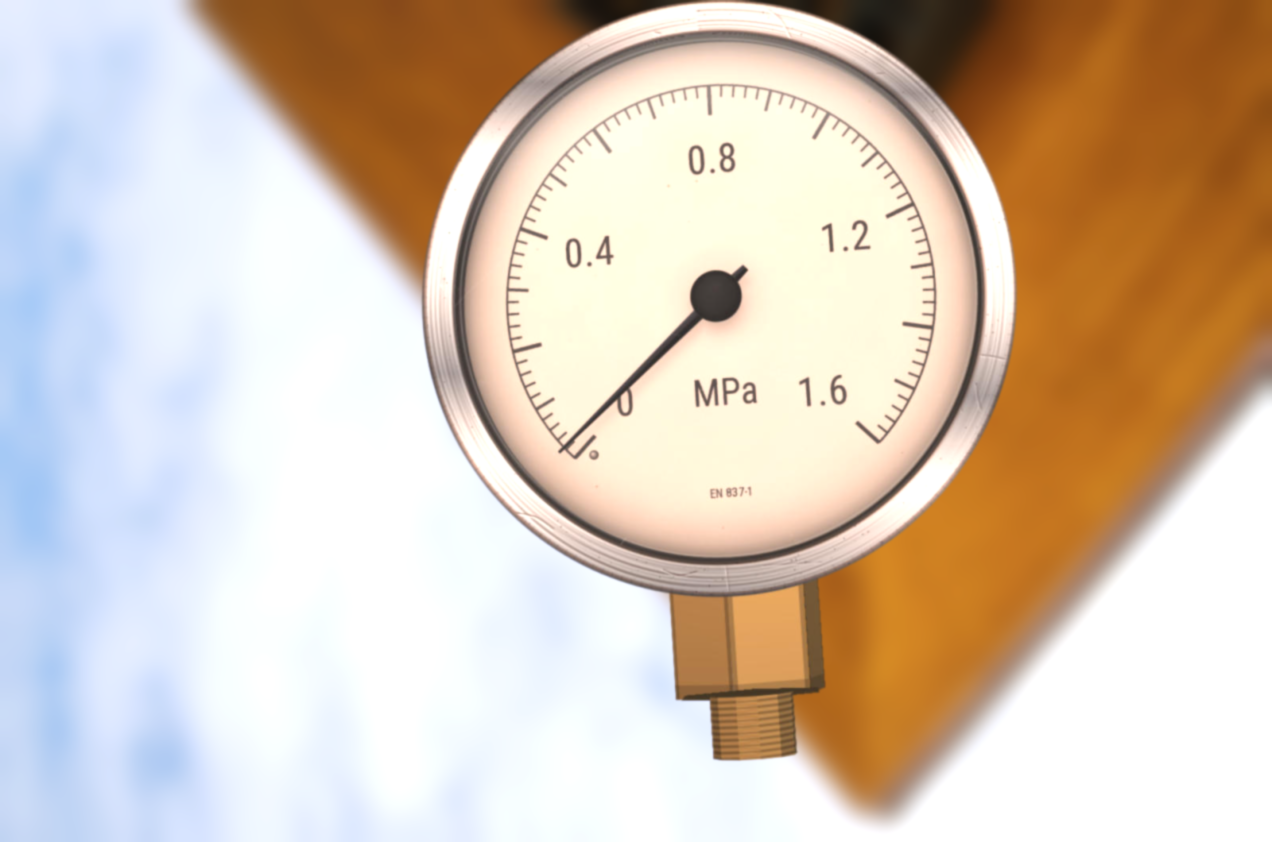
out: 0.02 MPa
